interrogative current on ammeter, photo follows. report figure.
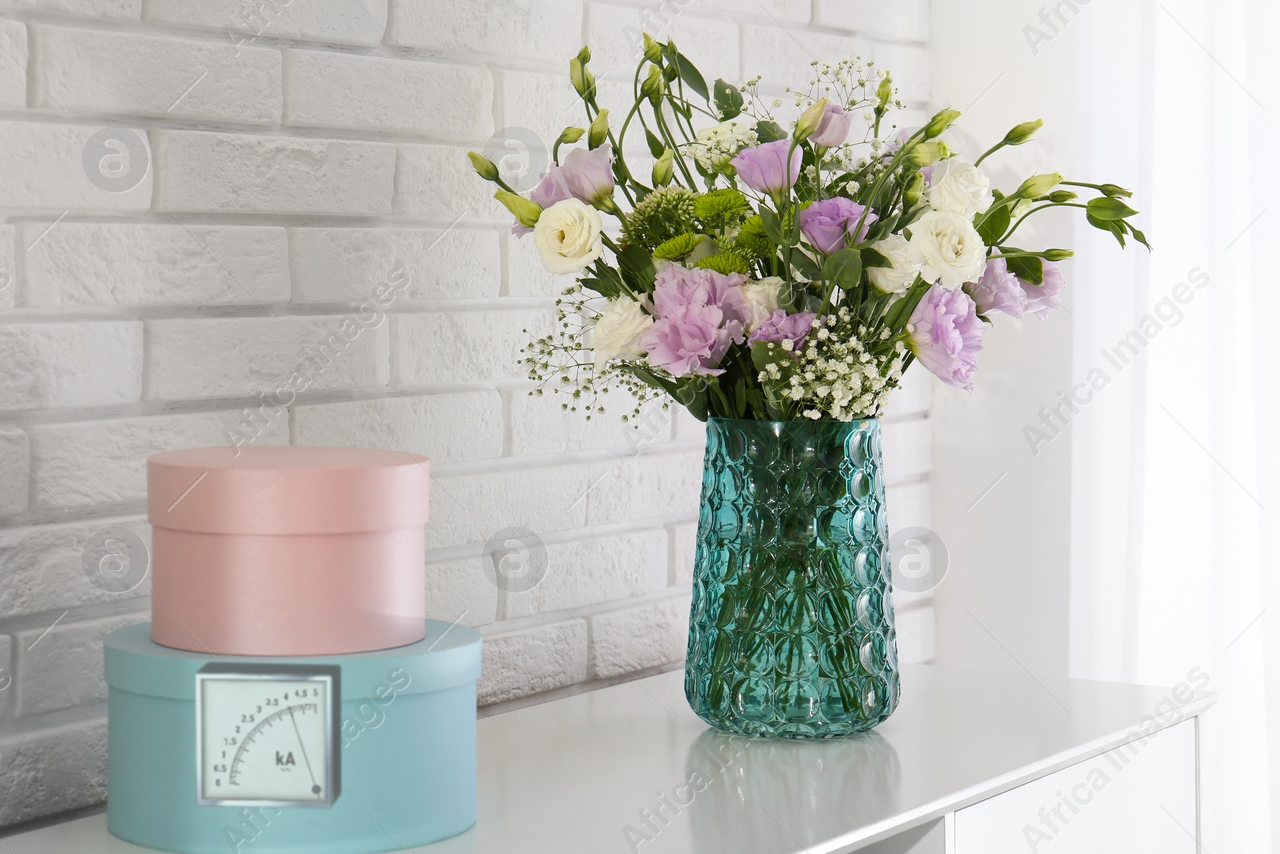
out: 4 kA
